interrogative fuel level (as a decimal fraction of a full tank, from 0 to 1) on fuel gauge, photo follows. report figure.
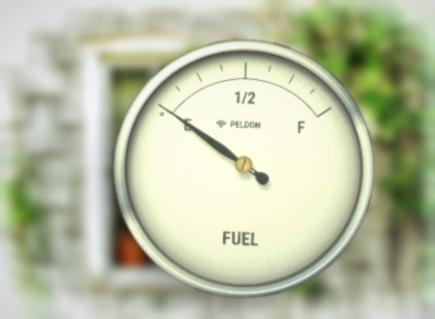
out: 0
